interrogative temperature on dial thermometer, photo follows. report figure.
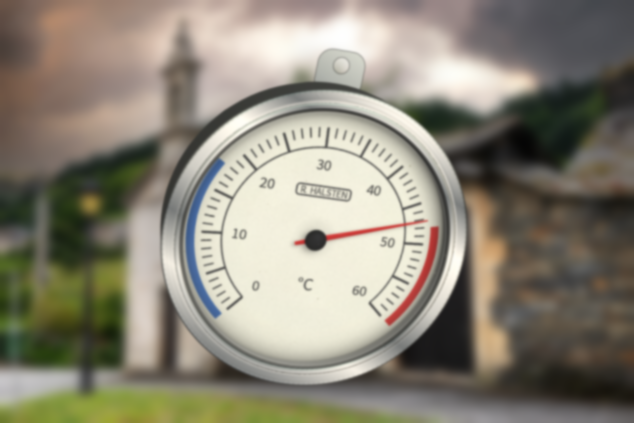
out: 47 °C
